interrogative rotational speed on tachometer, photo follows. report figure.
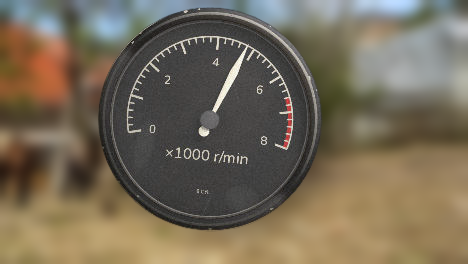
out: 4800 rpm
